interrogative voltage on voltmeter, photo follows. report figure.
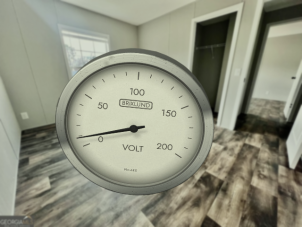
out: 10 V
